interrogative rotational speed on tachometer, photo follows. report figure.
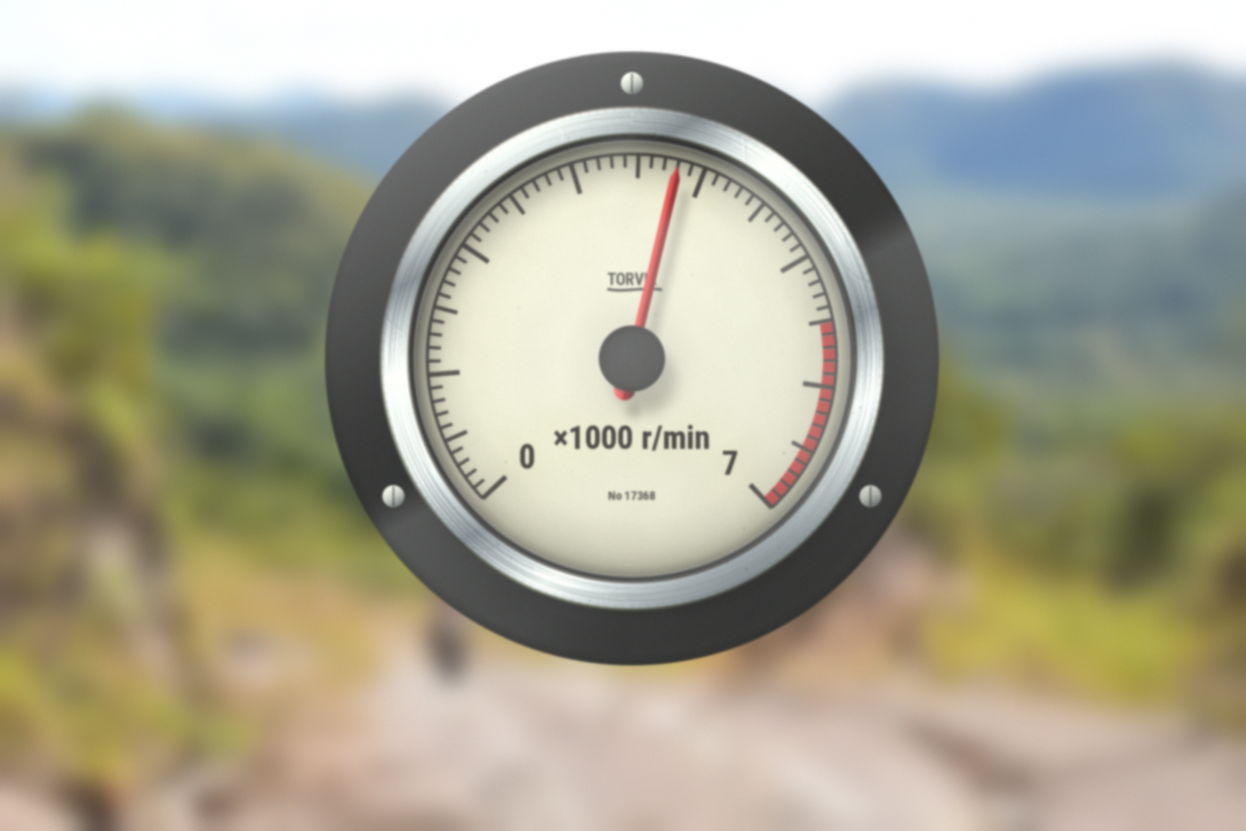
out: 3800 rpm
